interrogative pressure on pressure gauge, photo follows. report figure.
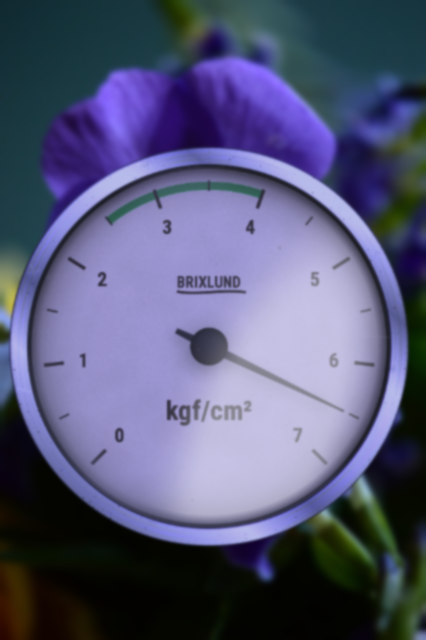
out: 6.5 kg/cm²
